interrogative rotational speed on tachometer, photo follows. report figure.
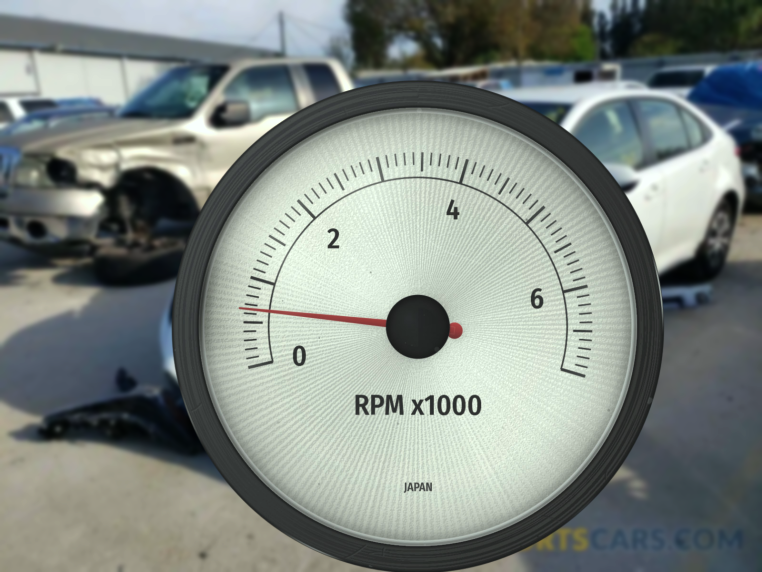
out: 650 rpm
